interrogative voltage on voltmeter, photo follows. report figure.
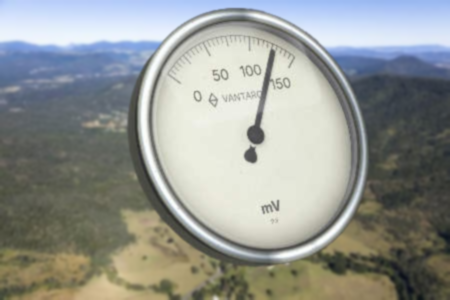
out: 125 mV
